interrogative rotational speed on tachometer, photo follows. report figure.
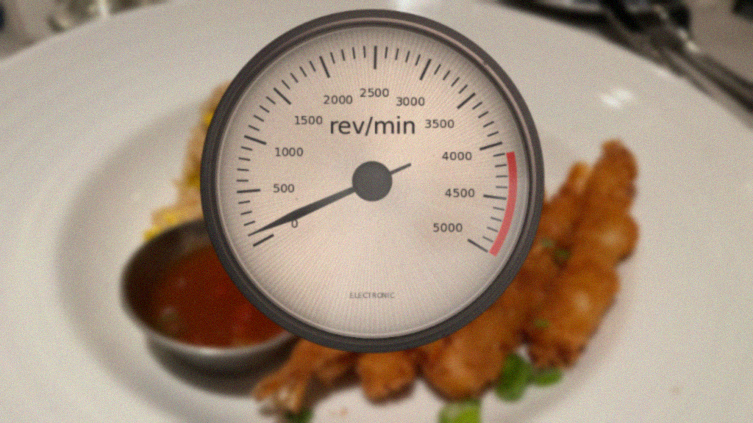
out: 100 rpm
